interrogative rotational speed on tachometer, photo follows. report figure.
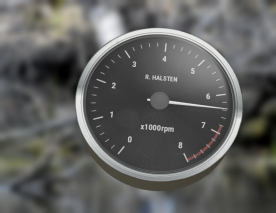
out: 6400 rpm
